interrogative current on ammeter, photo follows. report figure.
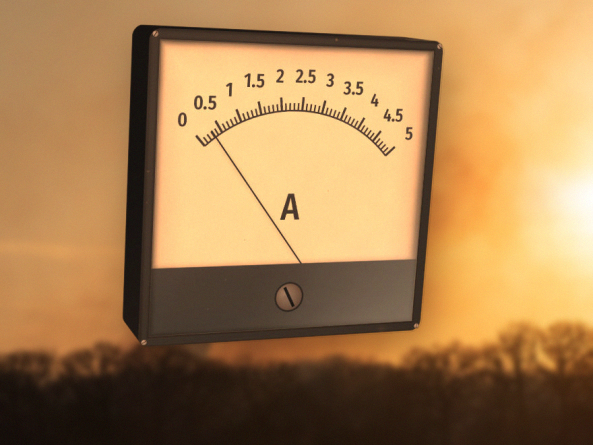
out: 0.3 A
